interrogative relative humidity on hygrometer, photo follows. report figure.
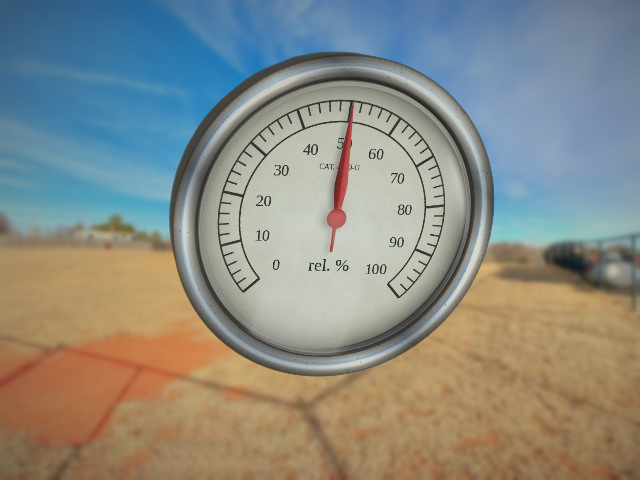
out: 50 %
